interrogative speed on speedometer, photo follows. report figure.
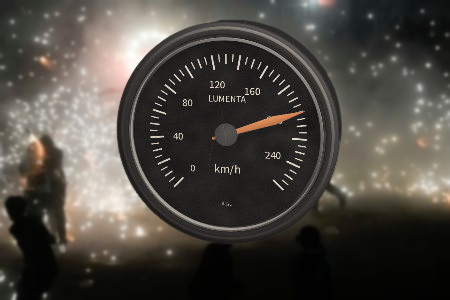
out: 200 km/h
